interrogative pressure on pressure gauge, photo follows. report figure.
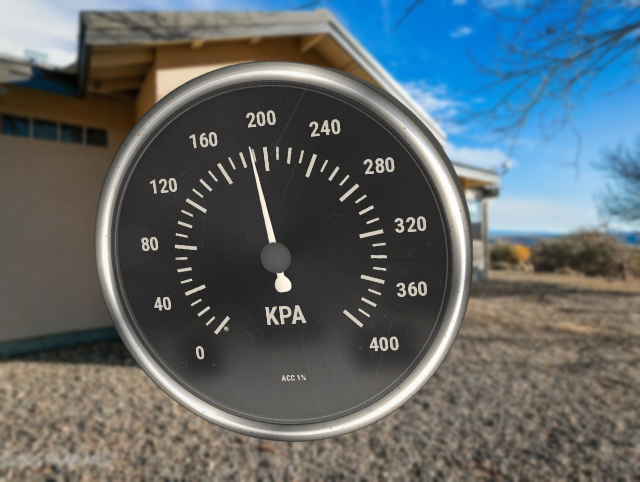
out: 190 kPa
